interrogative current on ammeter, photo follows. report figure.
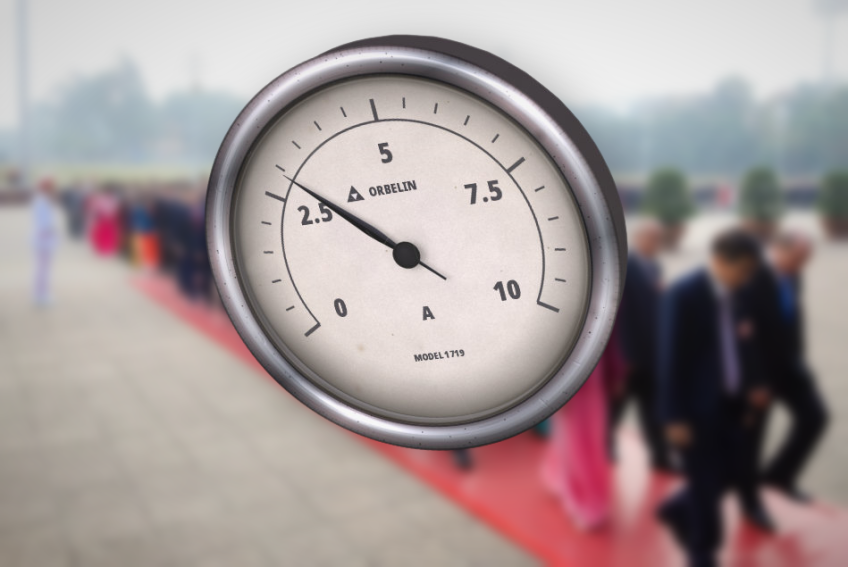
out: 3 A
